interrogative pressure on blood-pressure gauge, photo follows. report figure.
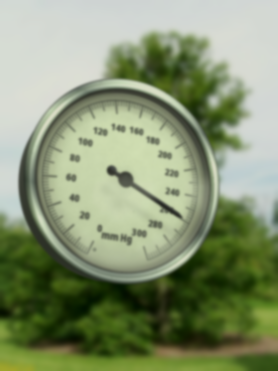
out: 260 mmHg
